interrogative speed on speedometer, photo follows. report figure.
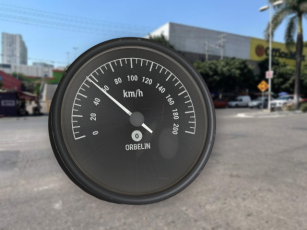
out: 55 km/h
